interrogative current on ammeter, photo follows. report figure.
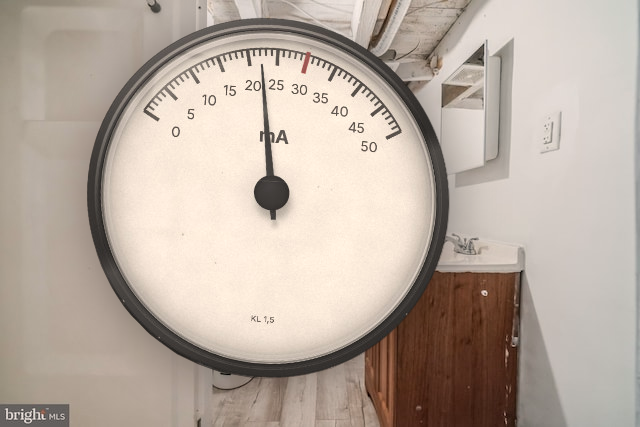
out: 22 mA
